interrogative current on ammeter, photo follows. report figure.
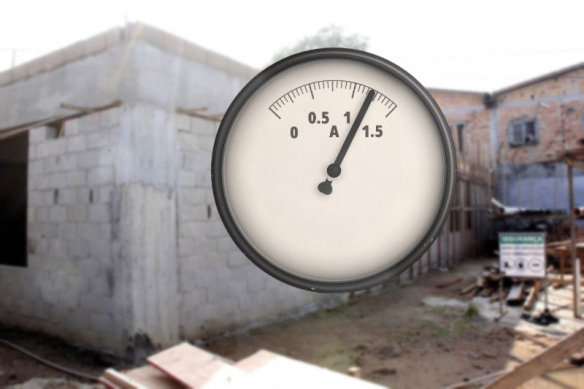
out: 1.2 A
